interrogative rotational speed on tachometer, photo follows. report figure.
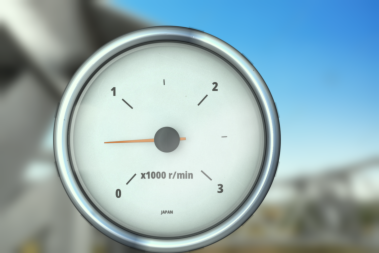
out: 500 rpm
